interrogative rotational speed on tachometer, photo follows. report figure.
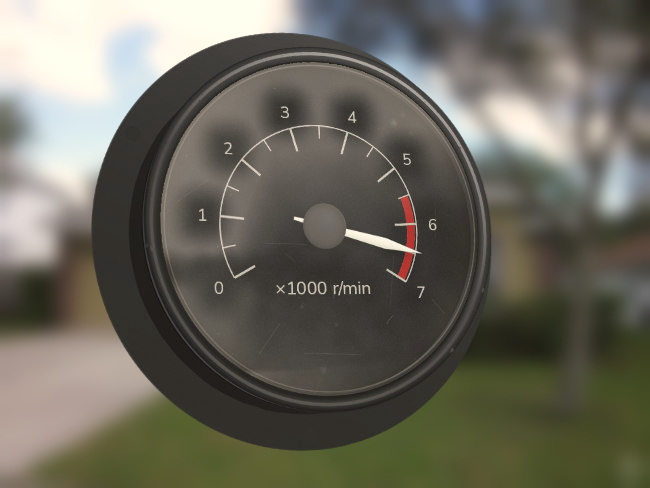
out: 6500 rpm
